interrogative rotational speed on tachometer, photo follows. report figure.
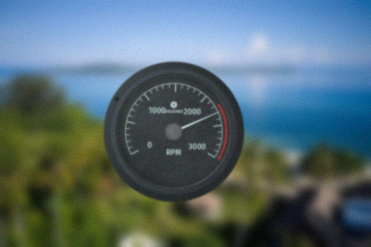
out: 2300 rpm
